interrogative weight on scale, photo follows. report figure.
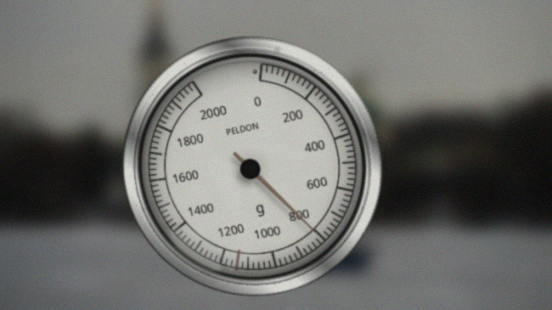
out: 800 g
